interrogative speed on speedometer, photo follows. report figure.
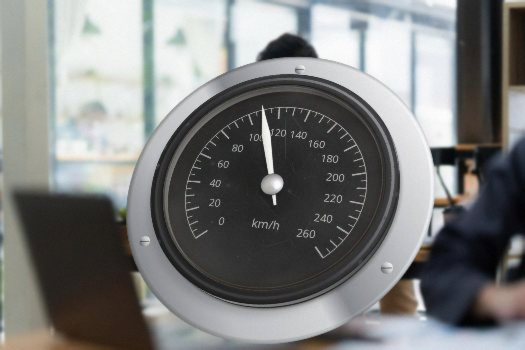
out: 110 km/h
